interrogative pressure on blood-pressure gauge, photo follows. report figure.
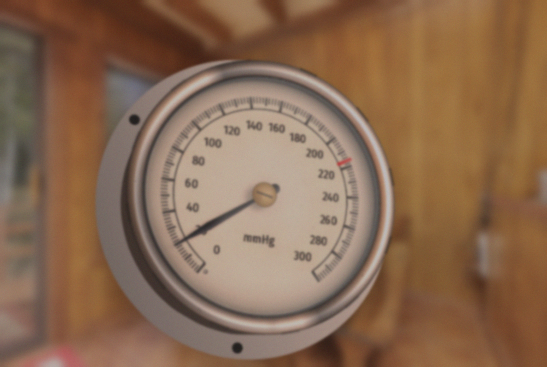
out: 20 mmHg
